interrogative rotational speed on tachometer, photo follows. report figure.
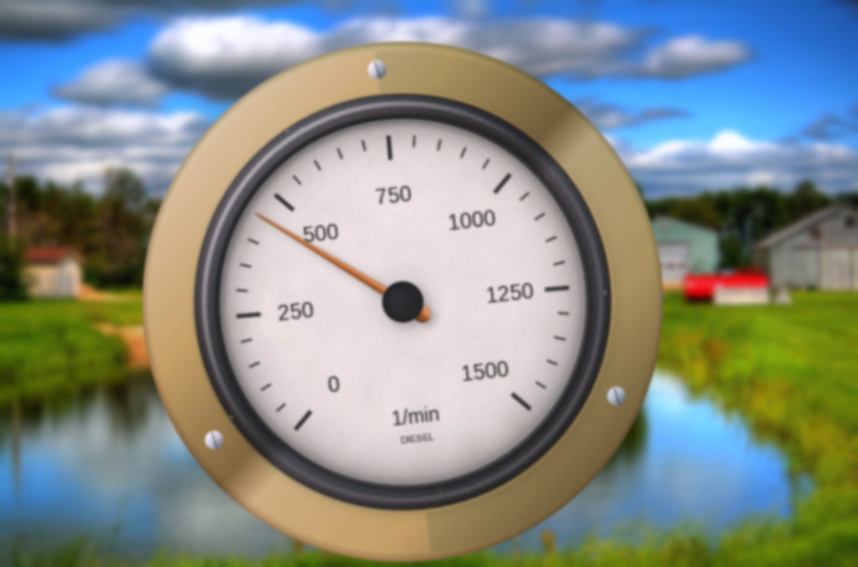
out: 450 rpm
